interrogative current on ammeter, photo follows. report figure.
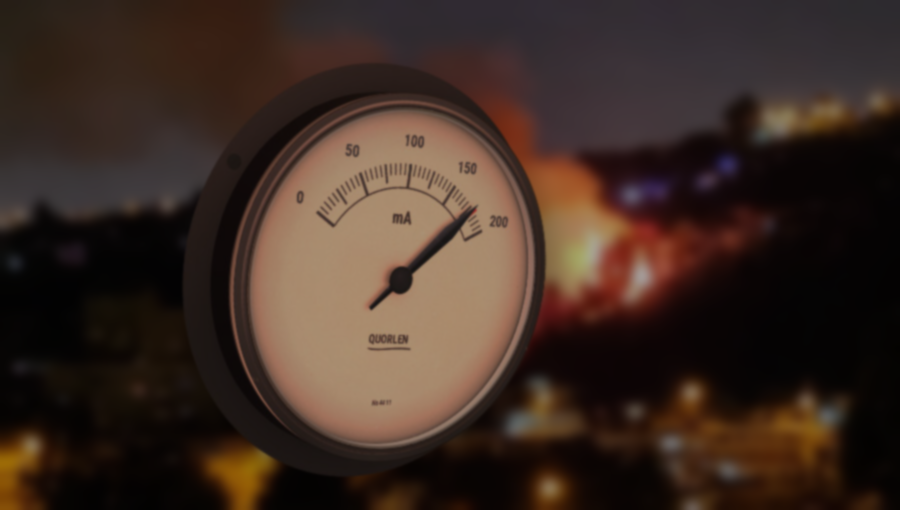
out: 175 mA
